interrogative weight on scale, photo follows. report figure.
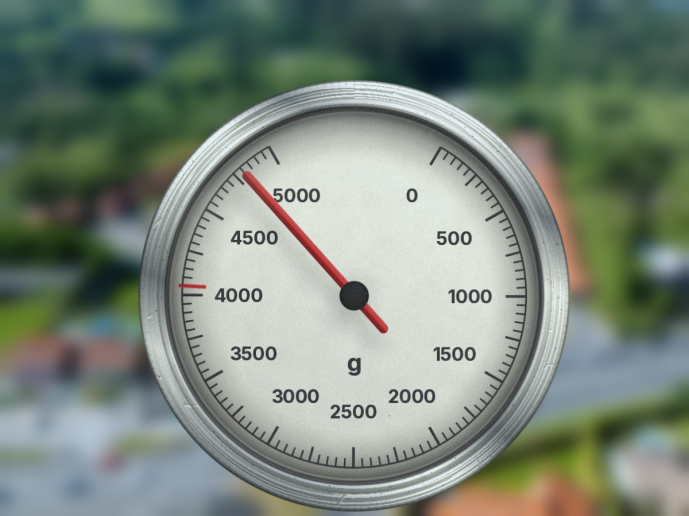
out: 4800 g
